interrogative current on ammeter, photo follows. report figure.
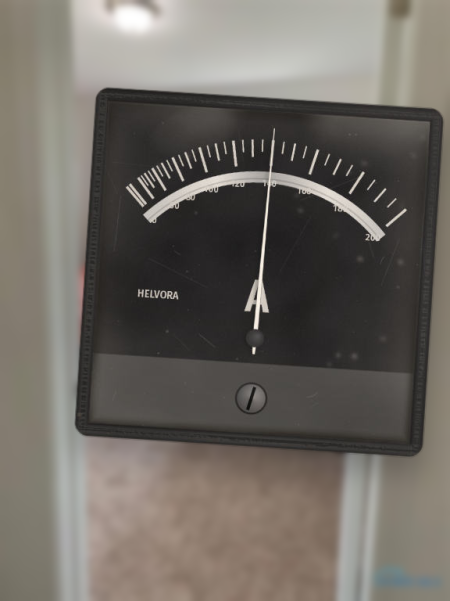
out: 140 A
